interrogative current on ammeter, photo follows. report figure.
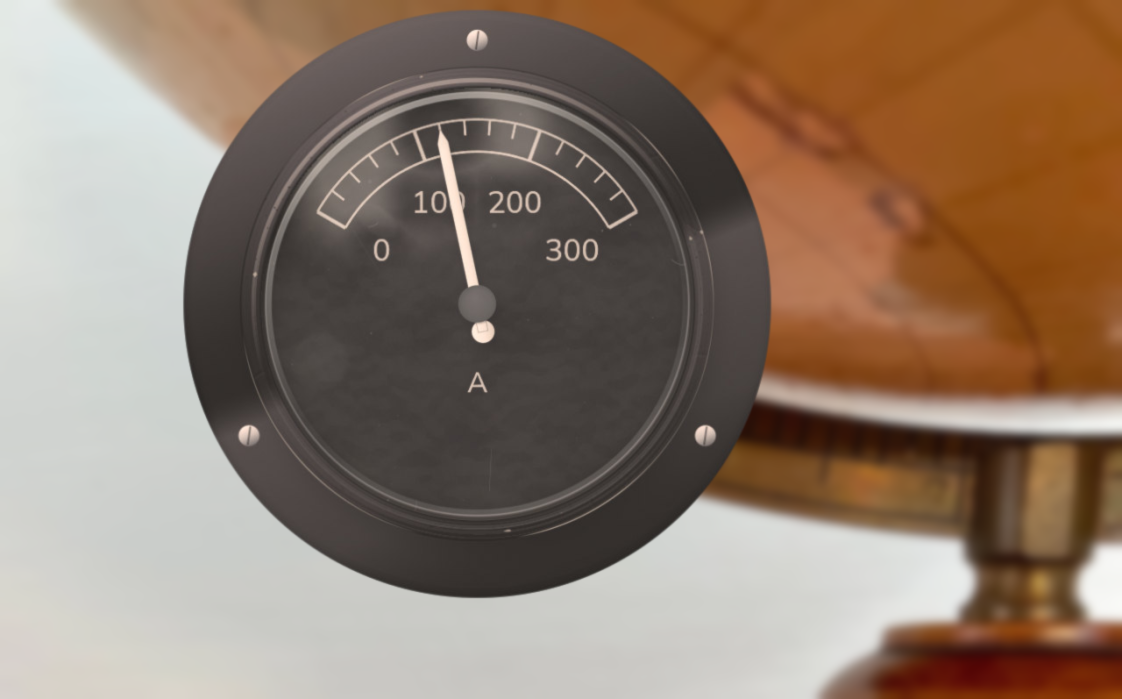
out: 120 A
